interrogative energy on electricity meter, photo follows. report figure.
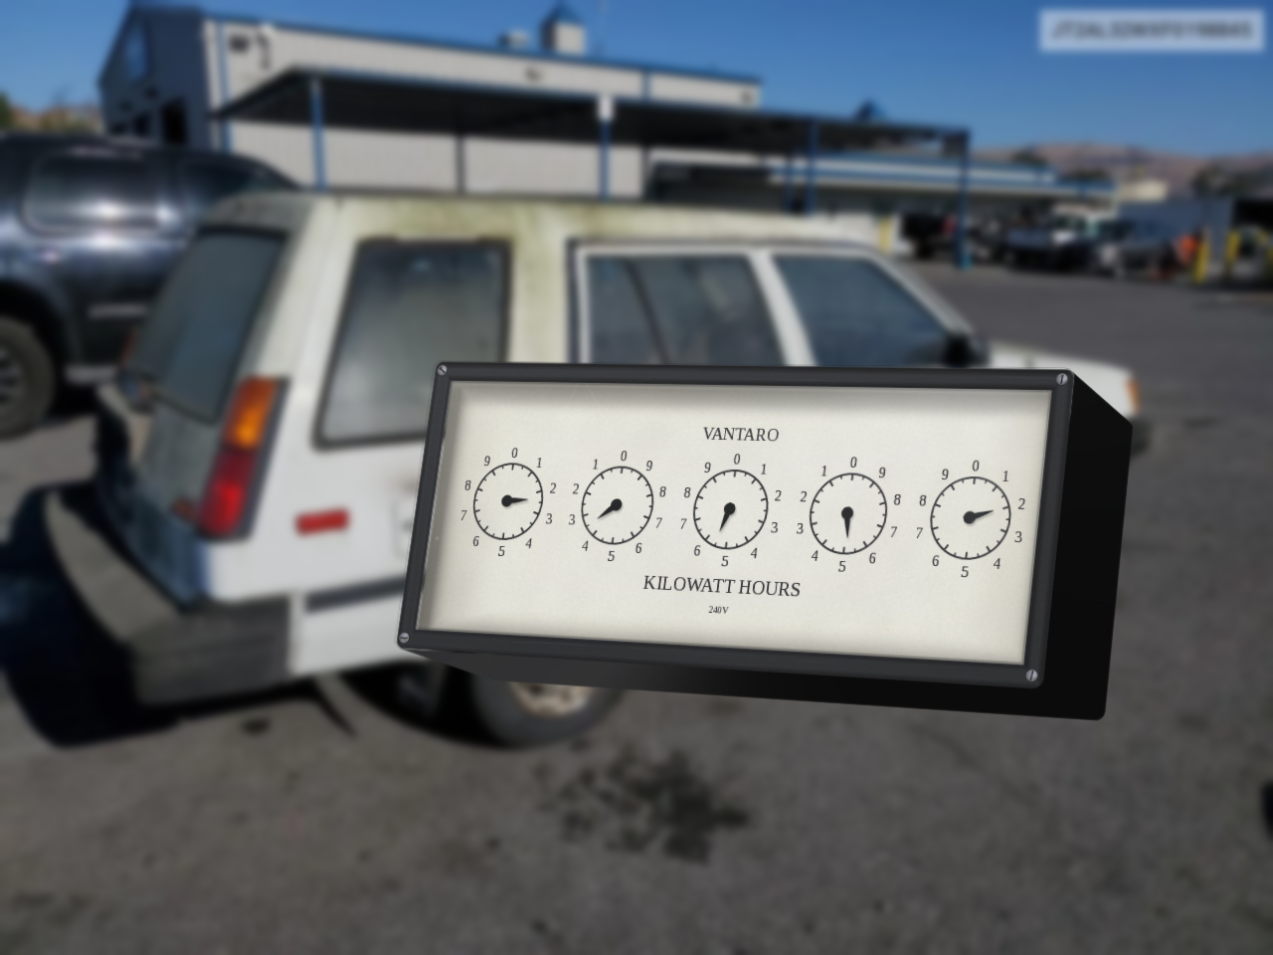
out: 23552 kWh
